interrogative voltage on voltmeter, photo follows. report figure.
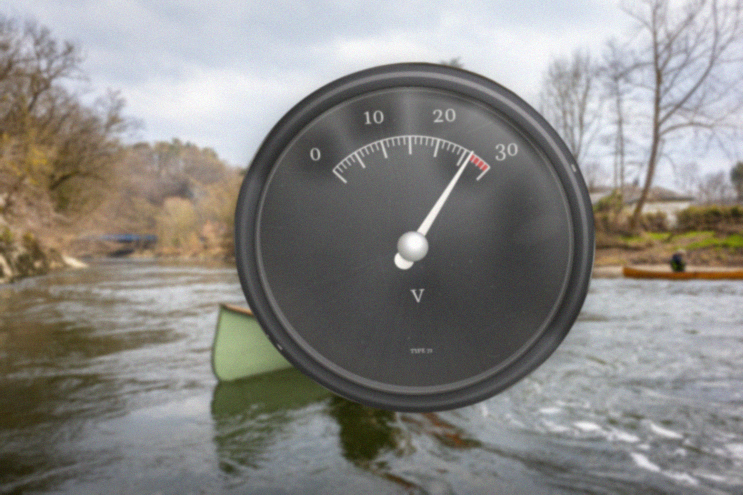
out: 26 V
